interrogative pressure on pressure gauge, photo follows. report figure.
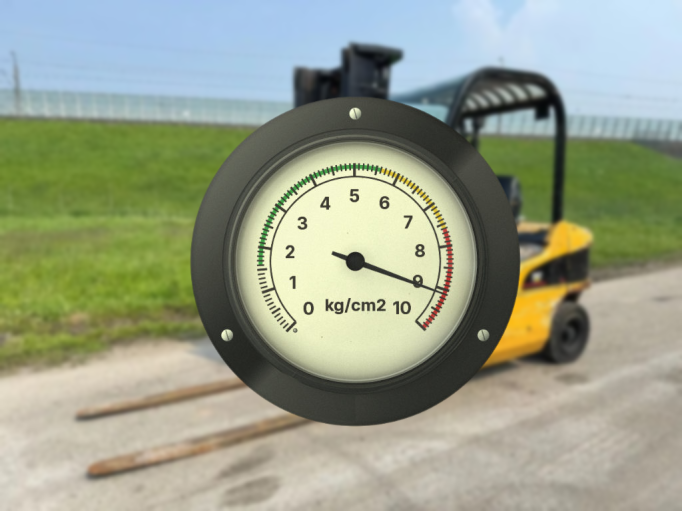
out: 9.1 kg/cm²
